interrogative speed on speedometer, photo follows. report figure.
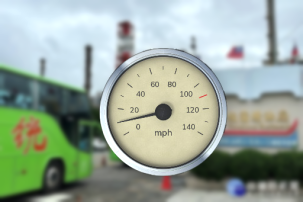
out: 10 mph
